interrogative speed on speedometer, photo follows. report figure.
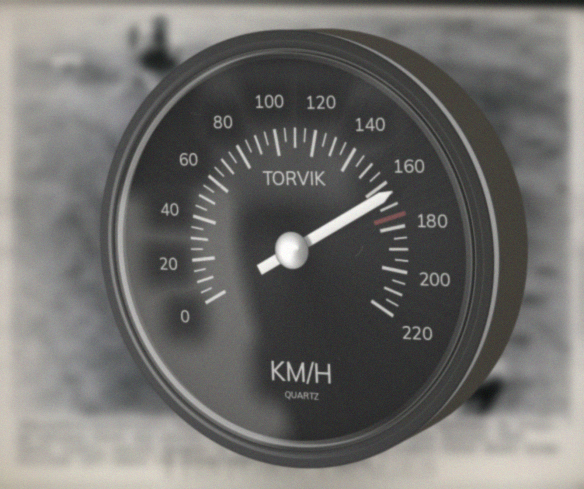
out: 165 km/h
